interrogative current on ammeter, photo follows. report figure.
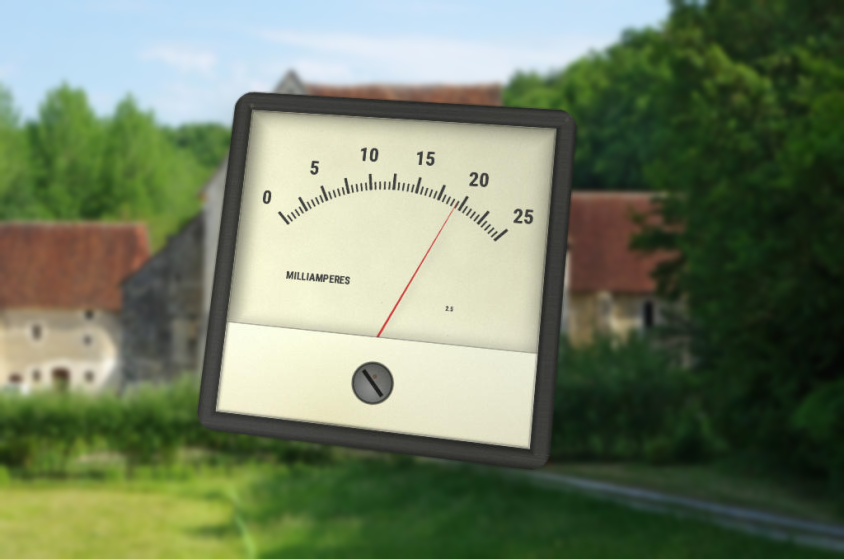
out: 19.5 mA
